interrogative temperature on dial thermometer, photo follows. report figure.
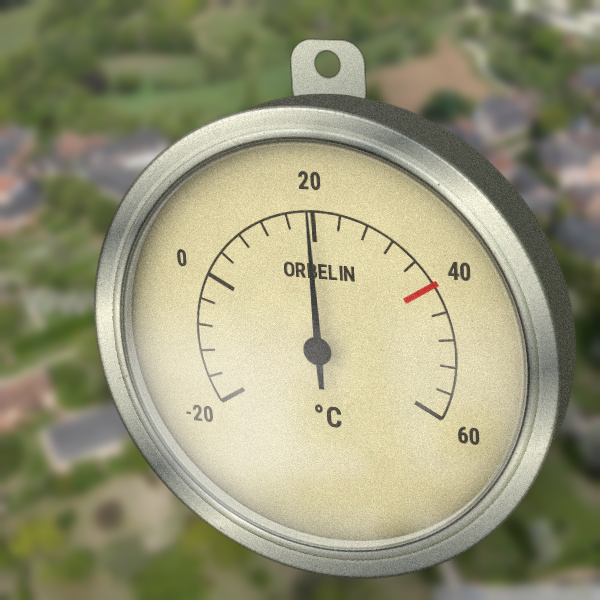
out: 20 °C
